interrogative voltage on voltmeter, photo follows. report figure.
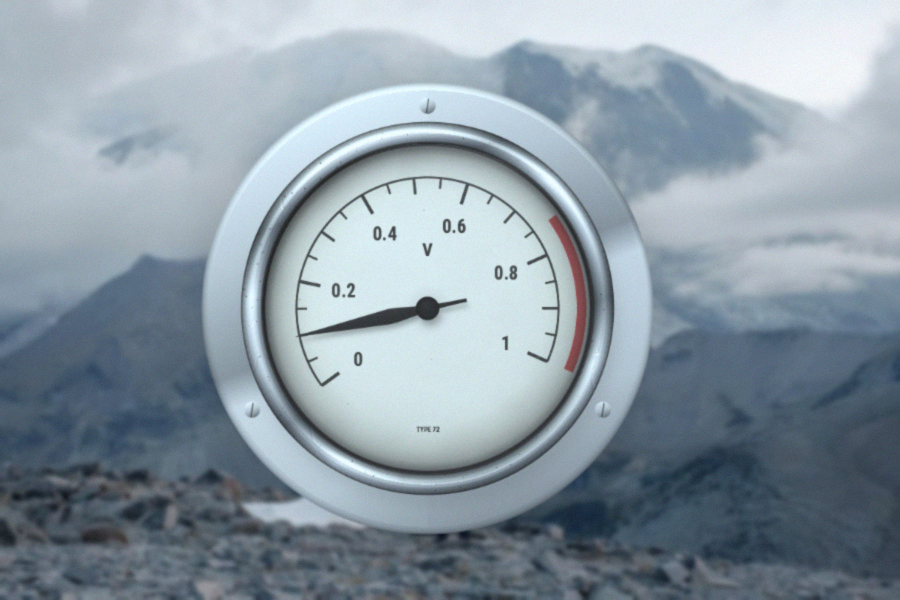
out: 0.1 V
